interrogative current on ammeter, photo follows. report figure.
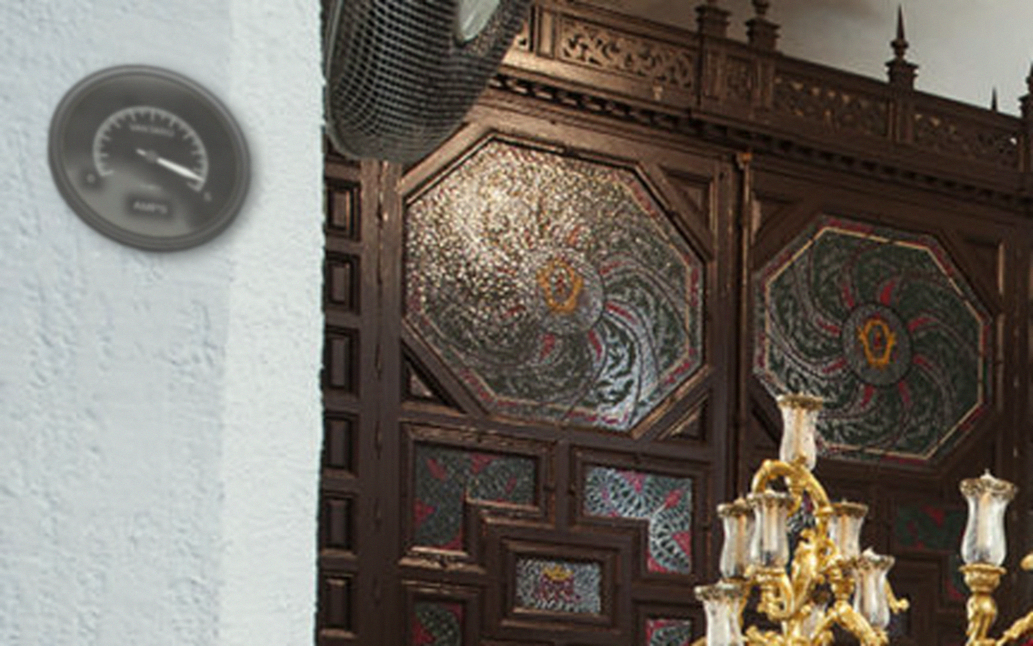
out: 4.75 A
